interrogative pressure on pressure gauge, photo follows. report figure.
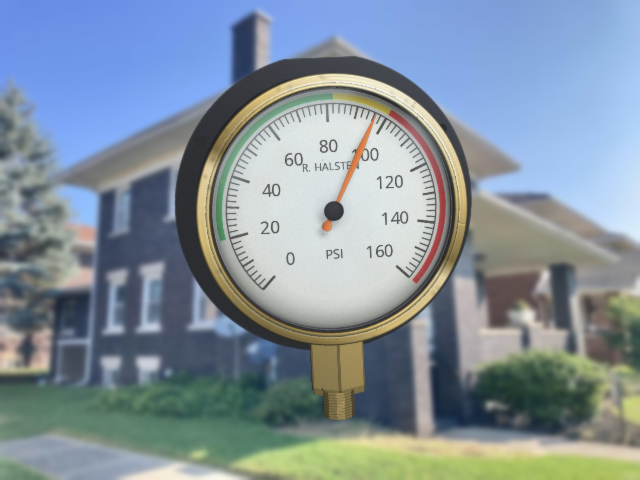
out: 96 psi
